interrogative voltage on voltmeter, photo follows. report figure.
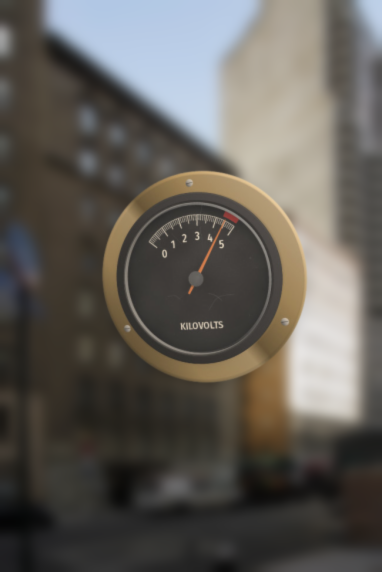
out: 4.5 kV
